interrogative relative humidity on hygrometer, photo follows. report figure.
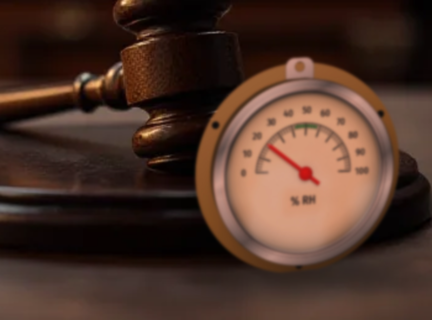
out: 20 %
